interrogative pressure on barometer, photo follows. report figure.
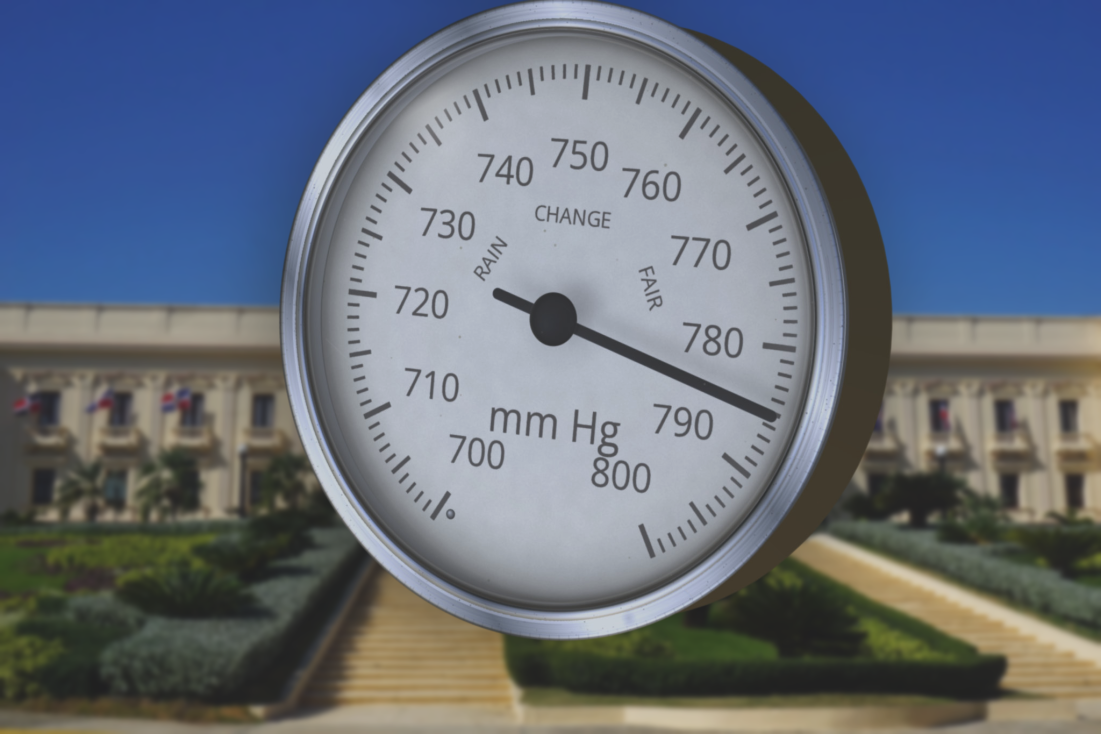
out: 785 mmHg
